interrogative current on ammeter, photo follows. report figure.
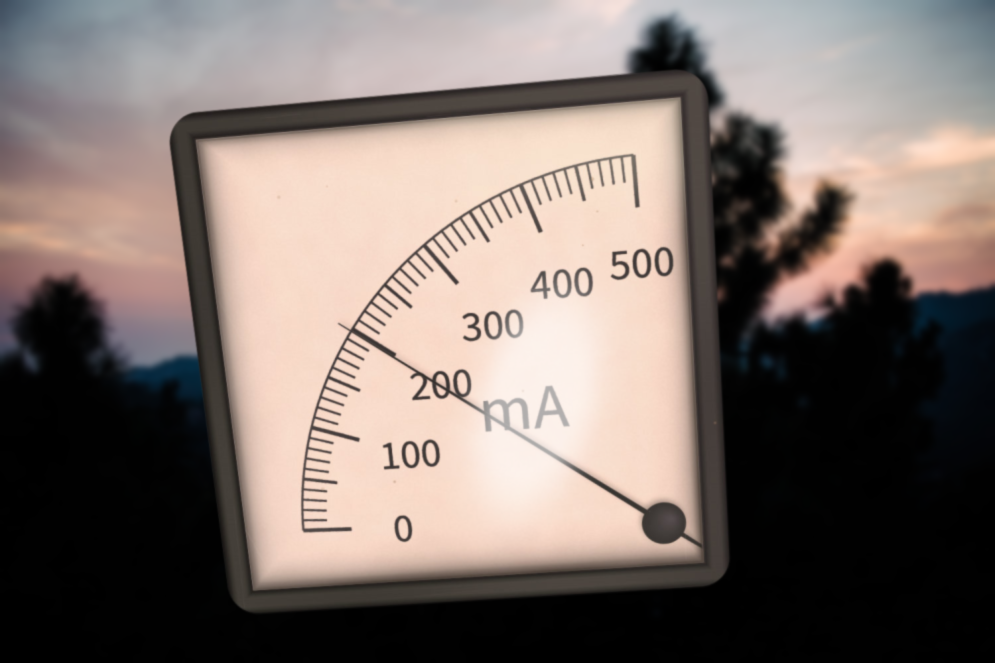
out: 200 mA
